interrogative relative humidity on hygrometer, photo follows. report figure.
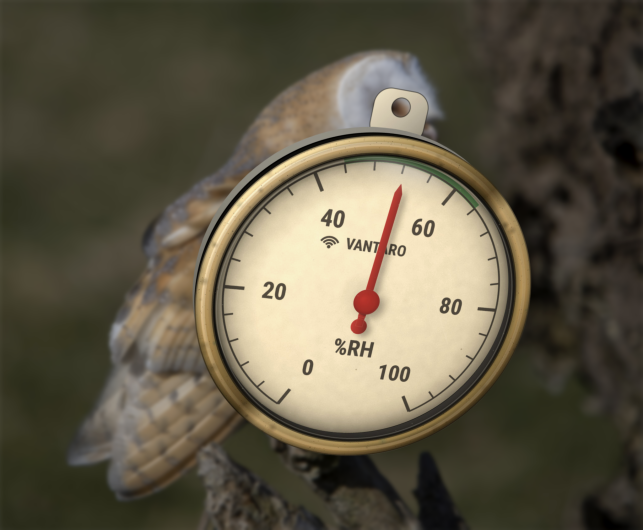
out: 52 %
